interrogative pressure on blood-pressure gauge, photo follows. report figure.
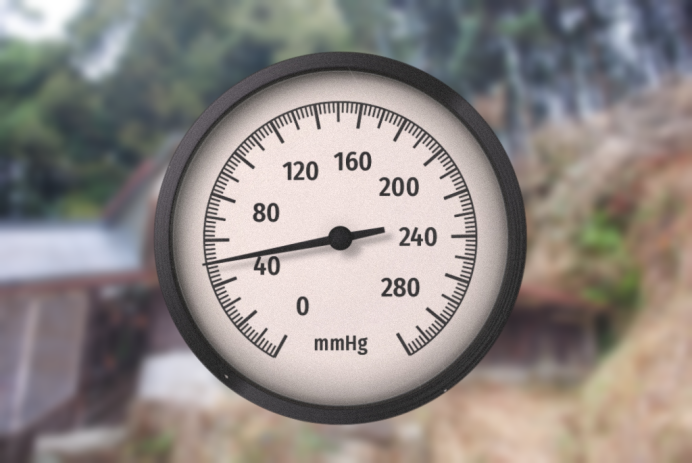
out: 50 mmHg
